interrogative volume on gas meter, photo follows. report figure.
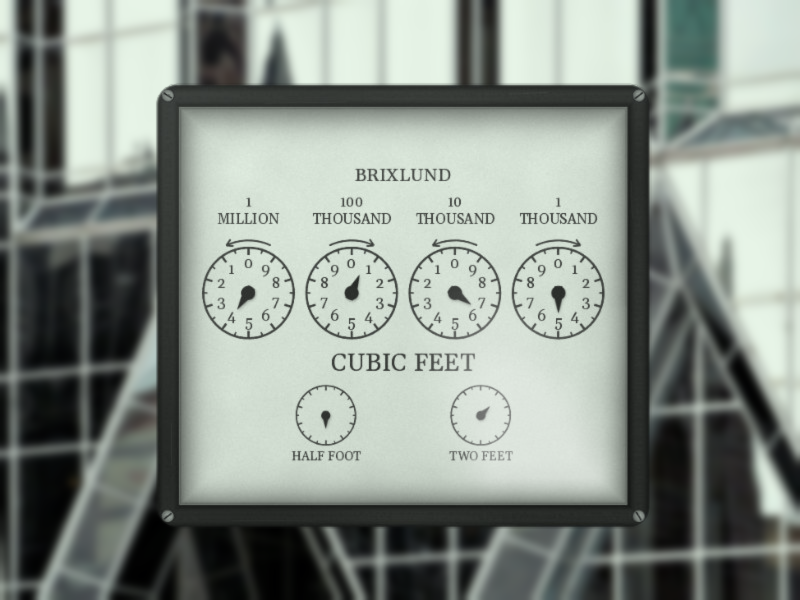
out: 406500 ft³
